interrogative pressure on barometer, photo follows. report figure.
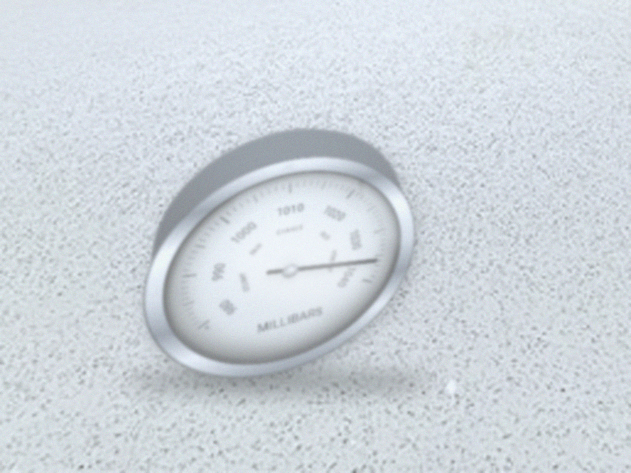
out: 1035 mbar
